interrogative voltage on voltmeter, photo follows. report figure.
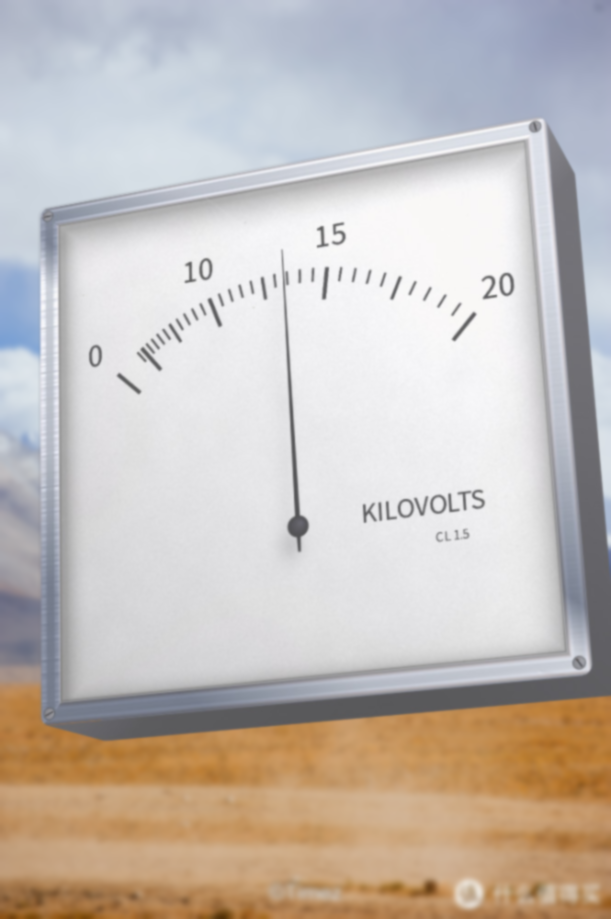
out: 13.5 kV
